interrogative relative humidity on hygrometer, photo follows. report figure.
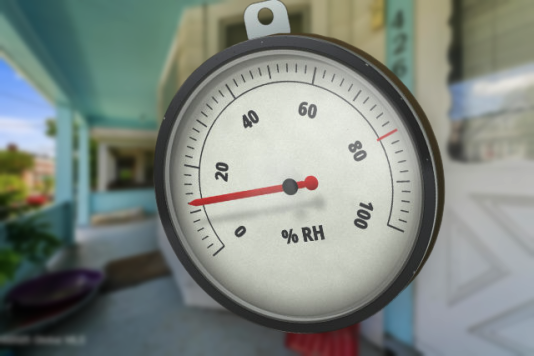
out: 12 %
